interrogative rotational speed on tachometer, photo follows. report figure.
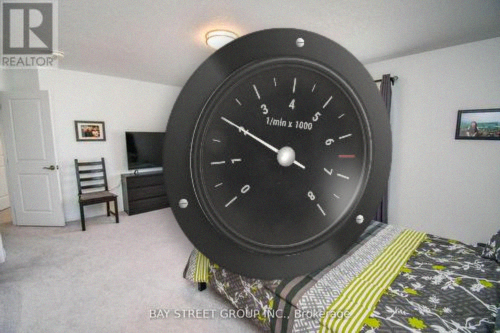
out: 2000 rpm
